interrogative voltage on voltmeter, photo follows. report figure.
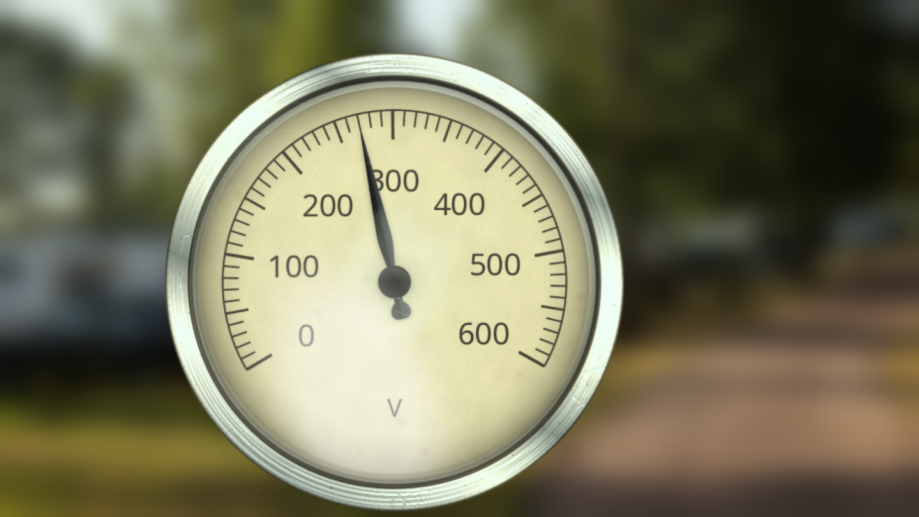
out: 270 V
